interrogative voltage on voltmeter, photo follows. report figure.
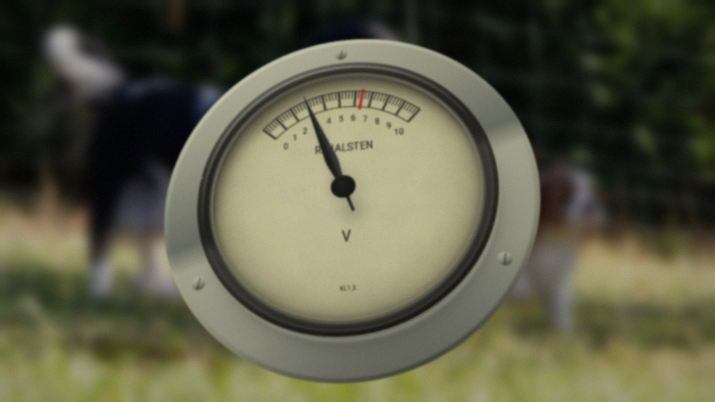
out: 3 V
